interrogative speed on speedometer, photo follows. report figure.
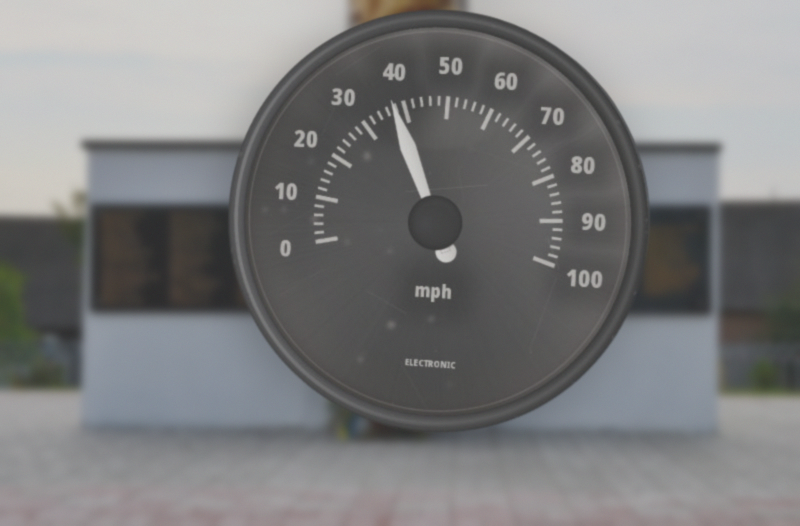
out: 38 mph
